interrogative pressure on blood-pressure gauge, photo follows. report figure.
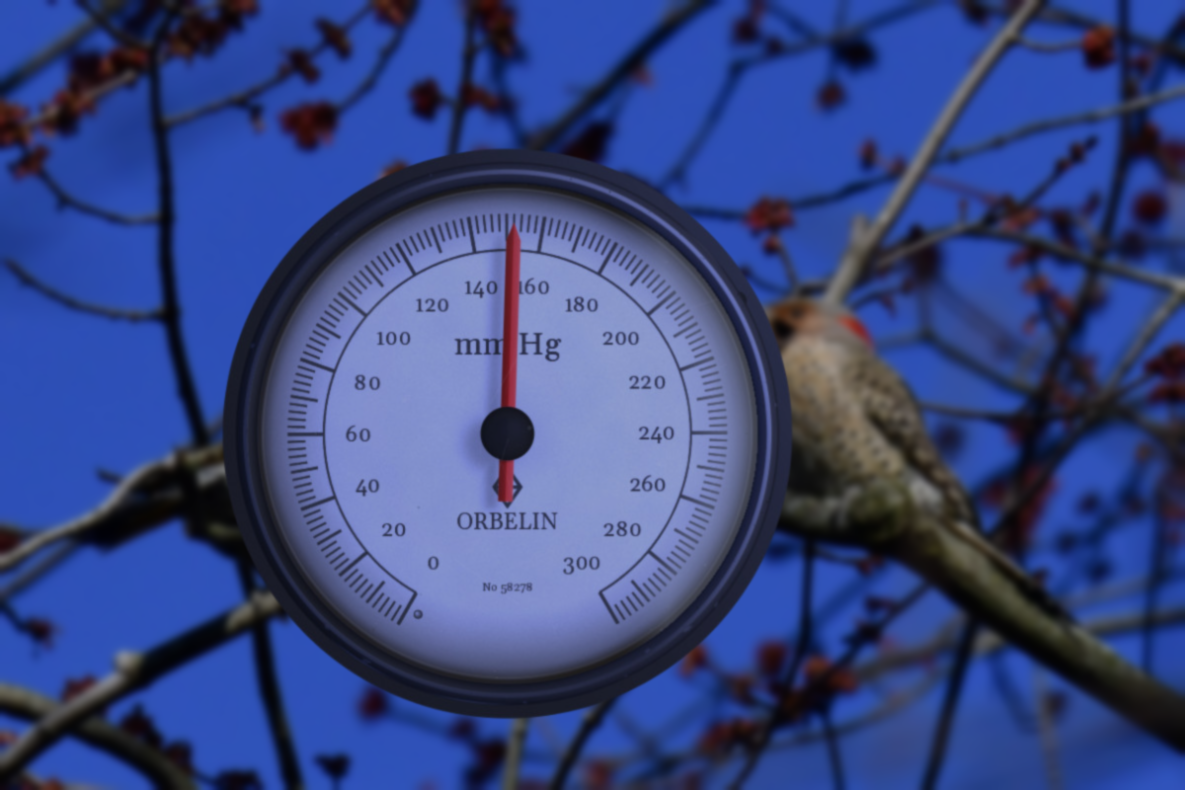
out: 152 mmHg
